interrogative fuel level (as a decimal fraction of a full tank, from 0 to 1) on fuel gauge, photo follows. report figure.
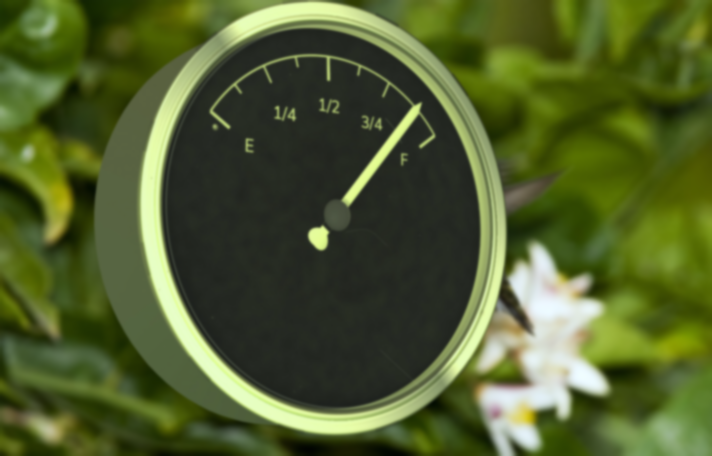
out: 0.875
